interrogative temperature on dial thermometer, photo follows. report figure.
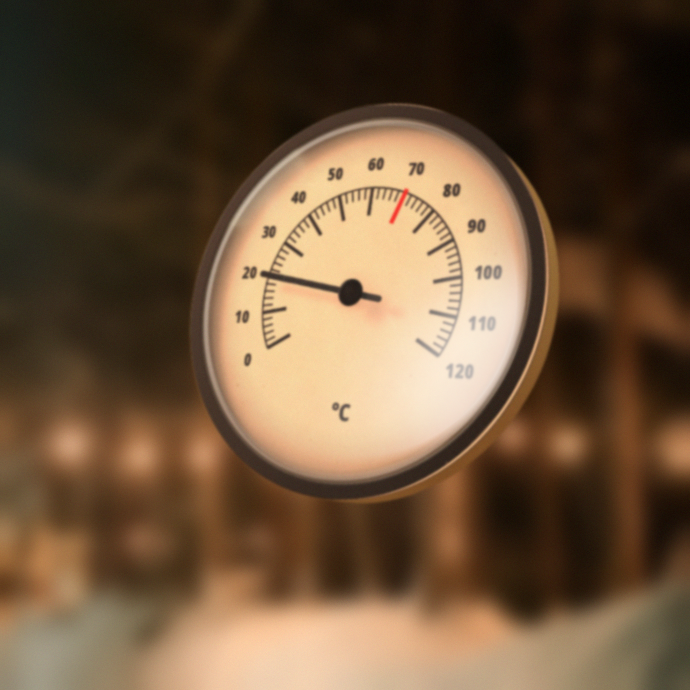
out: 20 °C
